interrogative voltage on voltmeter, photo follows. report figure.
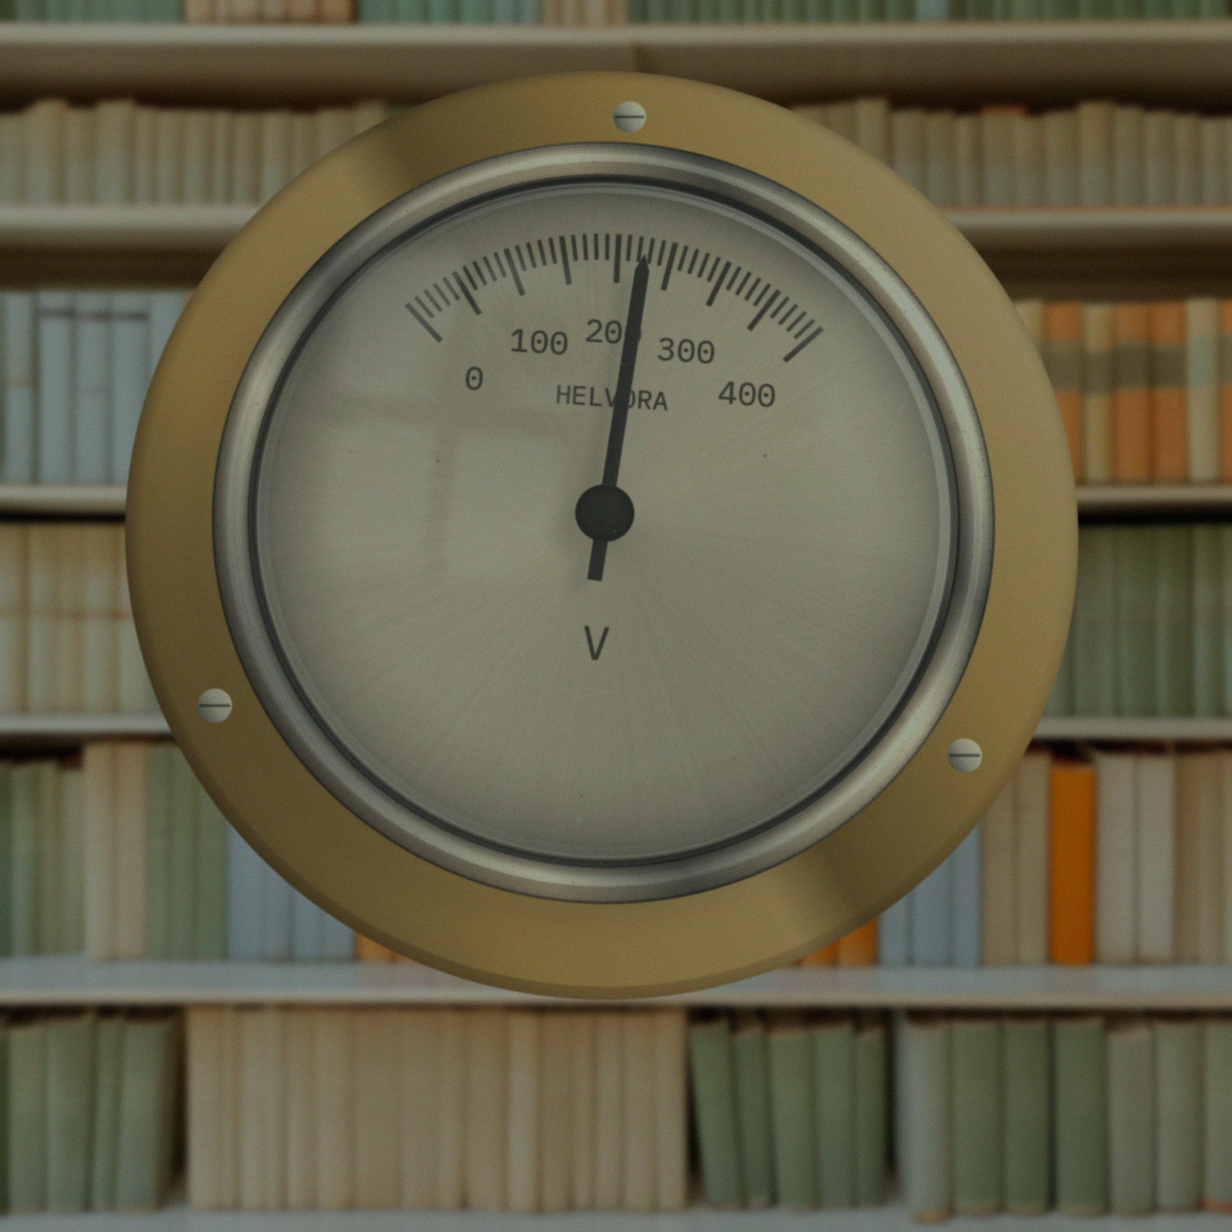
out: 225 V
